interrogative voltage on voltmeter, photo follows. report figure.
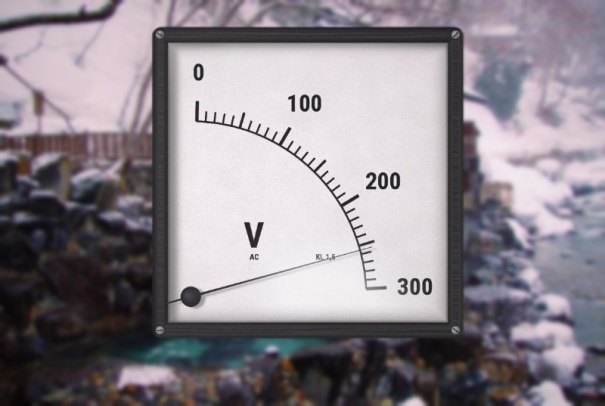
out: 255 V
